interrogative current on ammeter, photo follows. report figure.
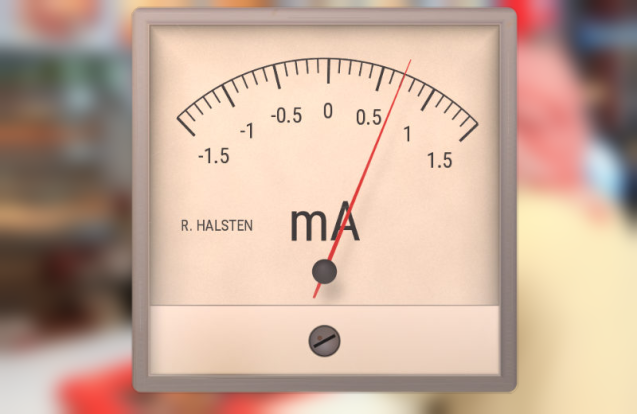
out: 0.7 mA
